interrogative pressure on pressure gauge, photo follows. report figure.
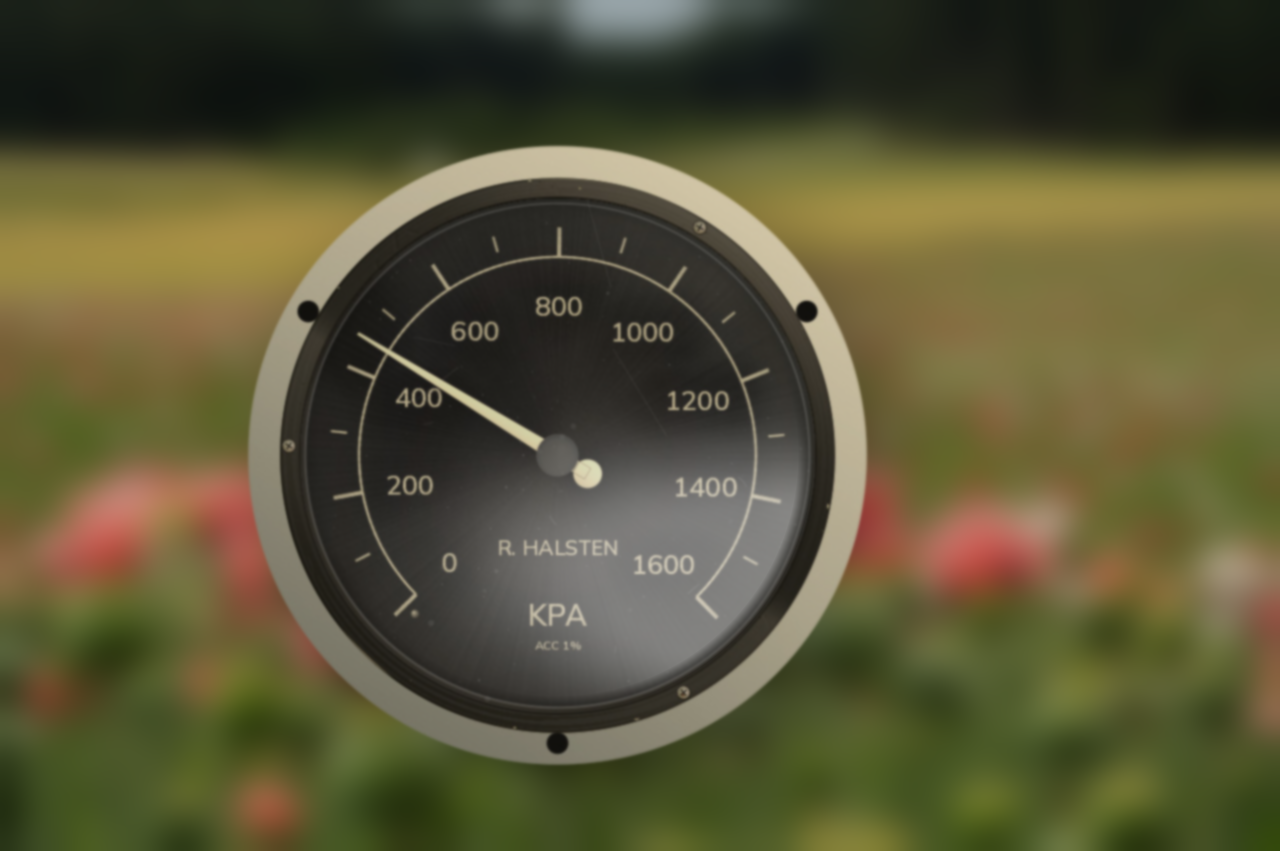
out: 450 kPa
